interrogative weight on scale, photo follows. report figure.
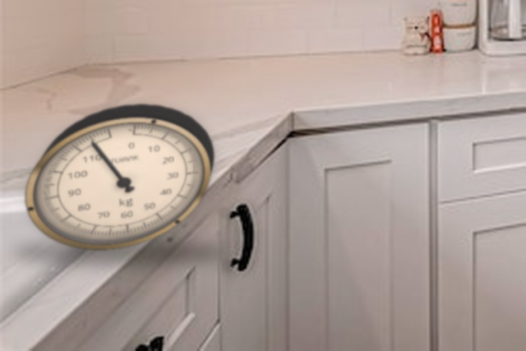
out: 115 kg
